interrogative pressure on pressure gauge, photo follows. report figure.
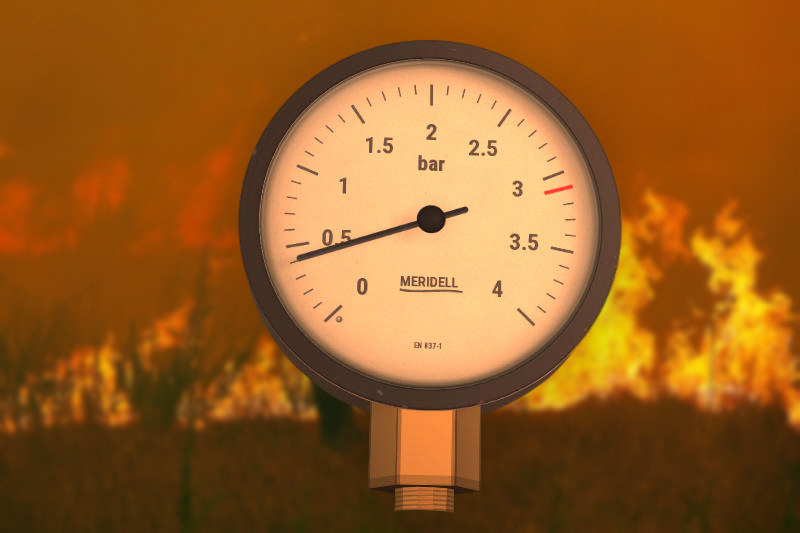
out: 0.4 bar
